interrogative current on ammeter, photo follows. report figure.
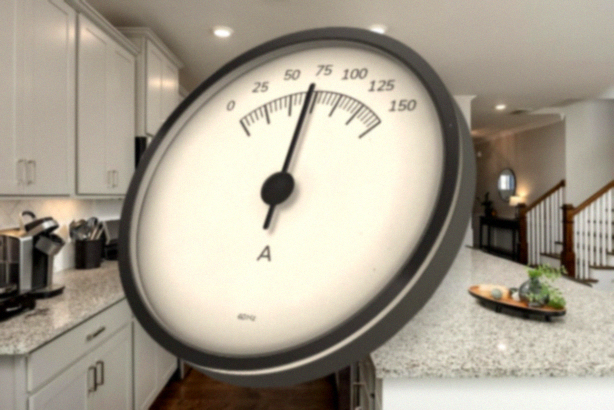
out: 75 A
